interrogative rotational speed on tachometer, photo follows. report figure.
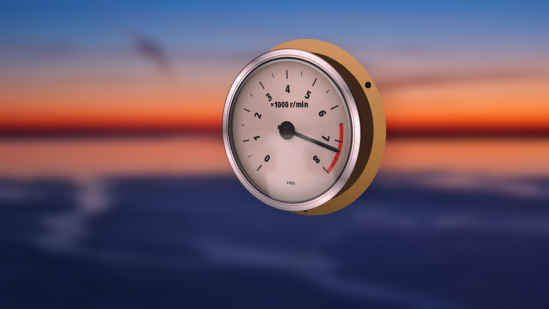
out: 7250 rpm
